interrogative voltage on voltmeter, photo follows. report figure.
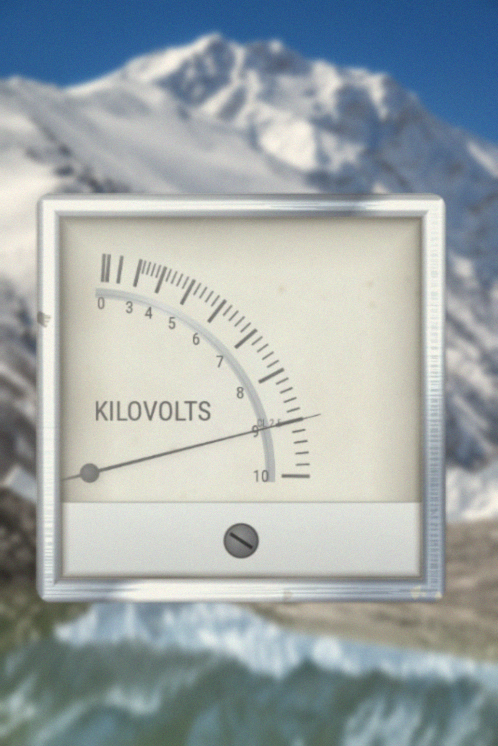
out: 9 kV
